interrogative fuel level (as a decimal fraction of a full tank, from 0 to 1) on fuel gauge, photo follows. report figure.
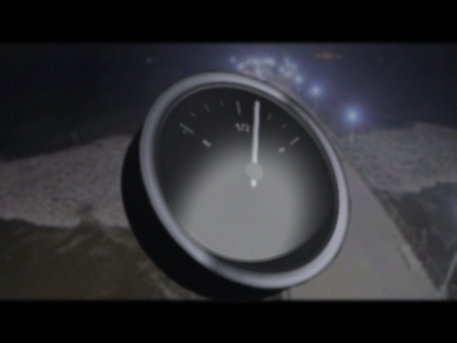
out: 0.625
